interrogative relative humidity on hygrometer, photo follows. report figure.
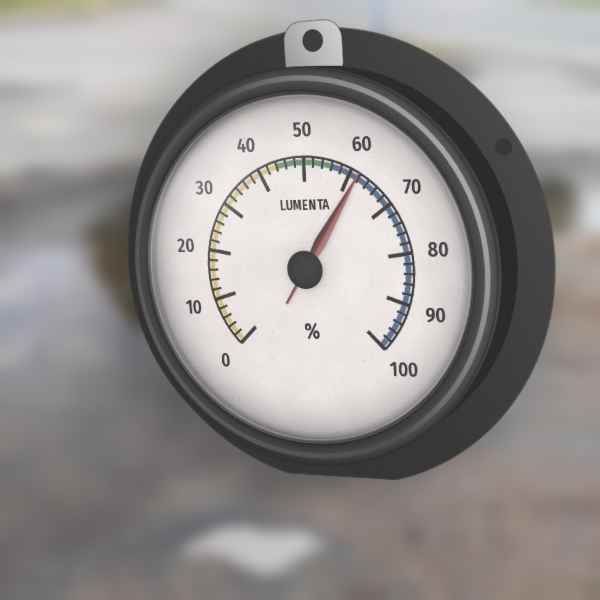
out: 62 %
